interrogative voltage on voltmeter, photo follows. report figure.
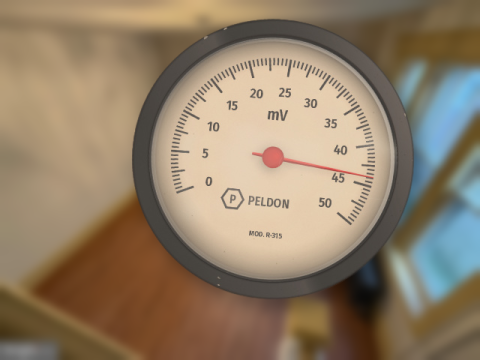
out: 44 mV
